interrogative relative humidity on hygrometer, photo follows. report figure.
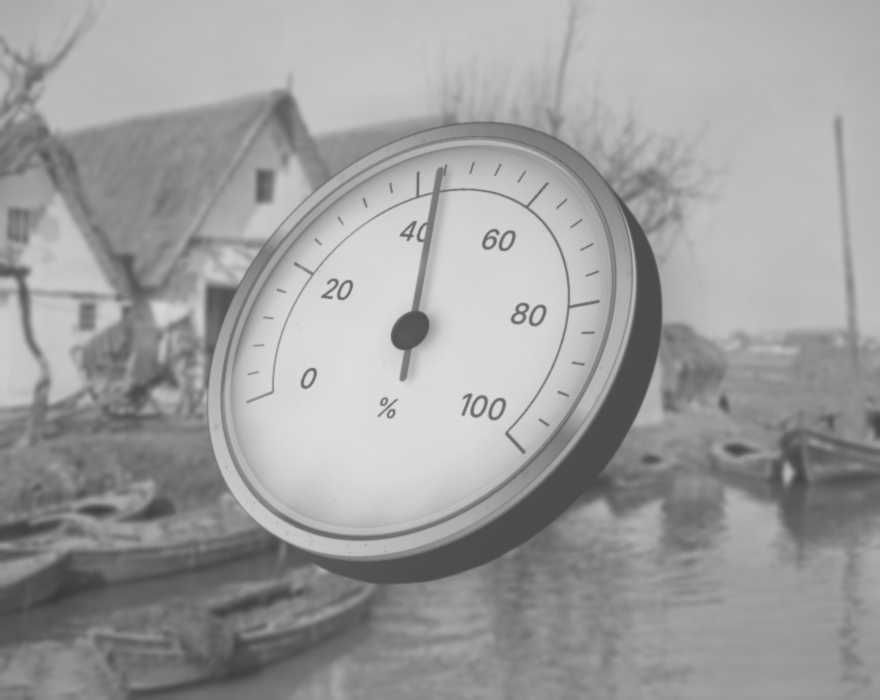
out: 44 %
